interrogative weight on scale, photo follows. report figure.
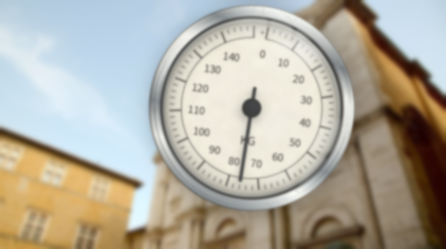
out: 76 kg
